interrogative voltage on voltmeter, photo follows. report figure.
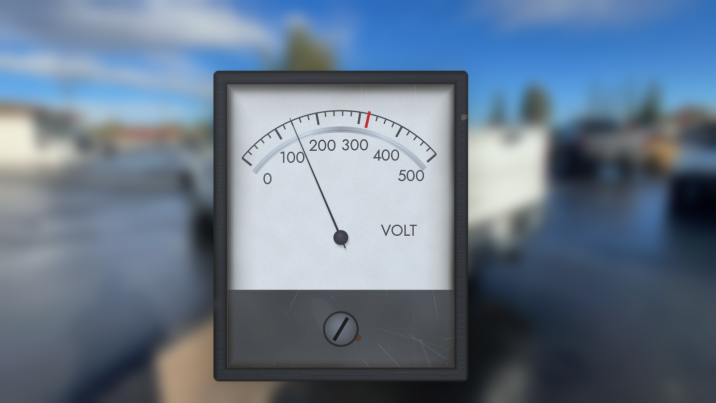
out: 140 V
